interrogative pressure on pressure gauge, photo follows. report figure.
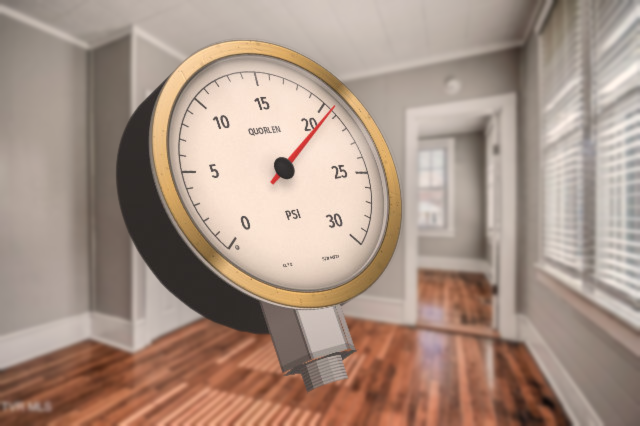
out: 20.5 psi
